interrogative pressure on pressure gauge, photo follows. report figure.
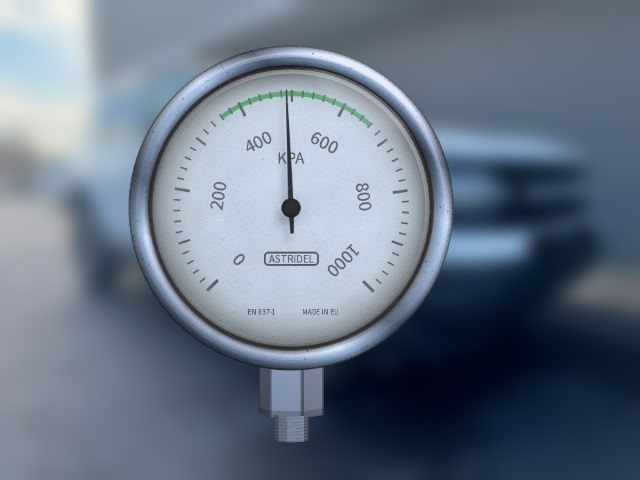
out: 490 kPa
